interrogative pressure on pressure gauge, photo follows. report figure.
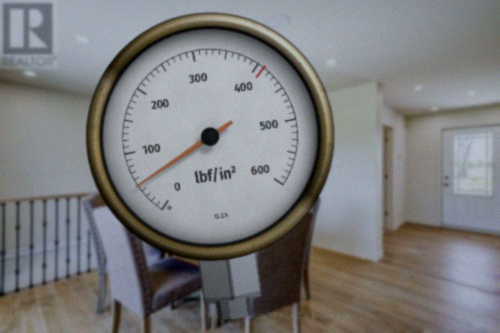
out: 50 psi
